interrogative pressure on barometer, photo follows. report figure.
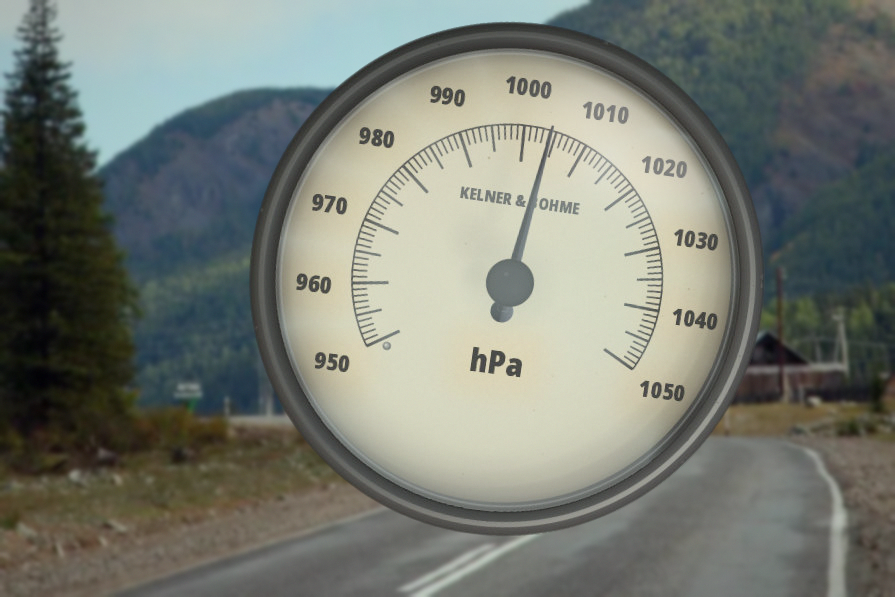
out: 1004 hPa
